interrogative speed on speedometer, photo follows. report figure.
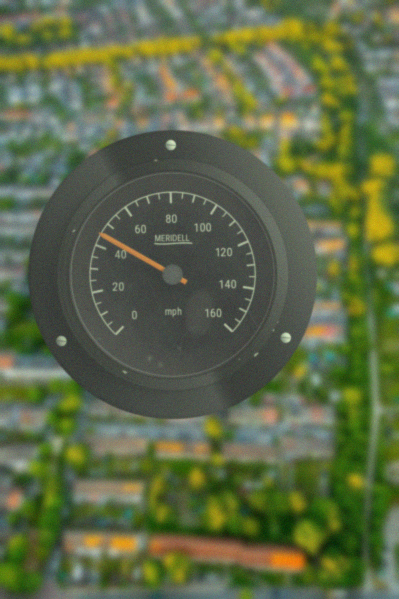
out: 45 mph
